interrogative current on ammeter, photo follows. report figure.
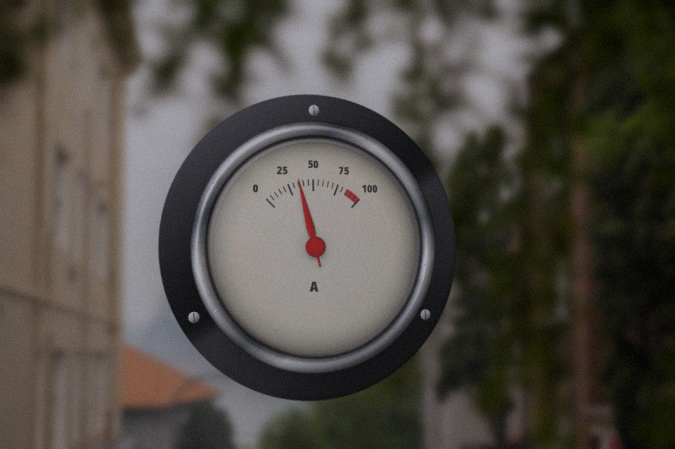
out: 35 A
